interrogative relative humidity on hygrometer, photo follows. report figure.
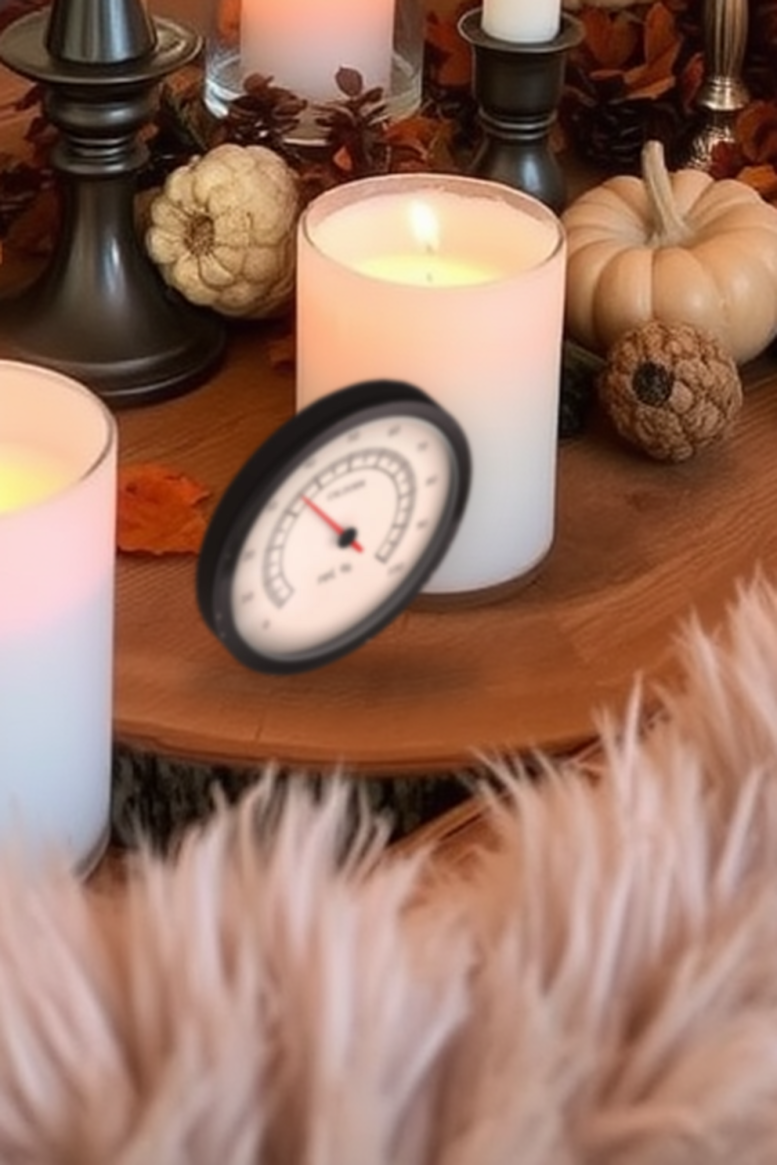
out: 35 %
